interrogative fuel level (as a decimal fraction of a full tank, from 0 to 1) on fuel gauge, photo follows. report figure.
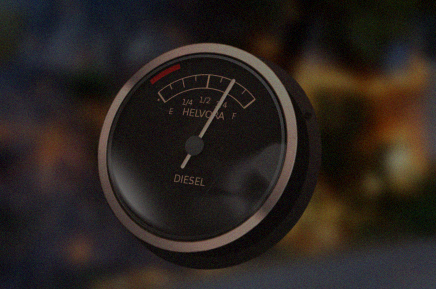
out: 0.75
